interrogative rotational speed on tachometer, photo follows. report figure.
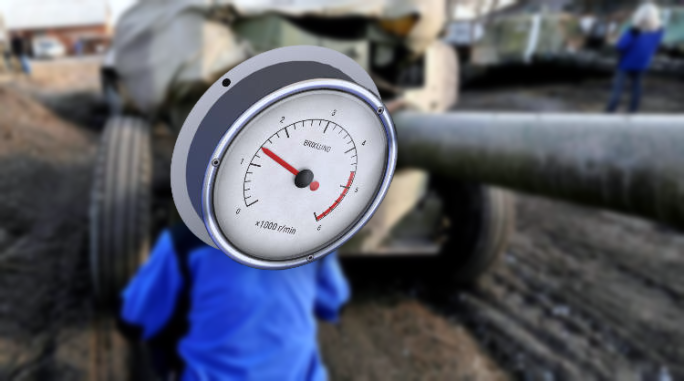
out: 1400 rpm
